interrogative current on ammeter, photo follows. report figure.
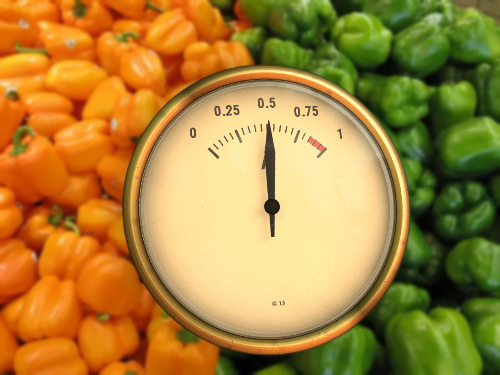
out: 0.5 A
